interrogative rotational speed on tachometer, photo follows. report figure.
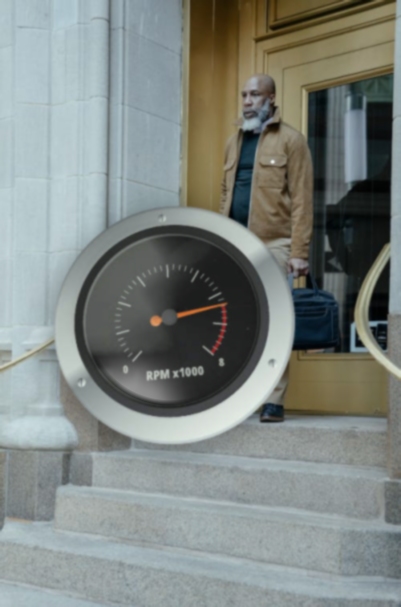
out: 6400 rpm
